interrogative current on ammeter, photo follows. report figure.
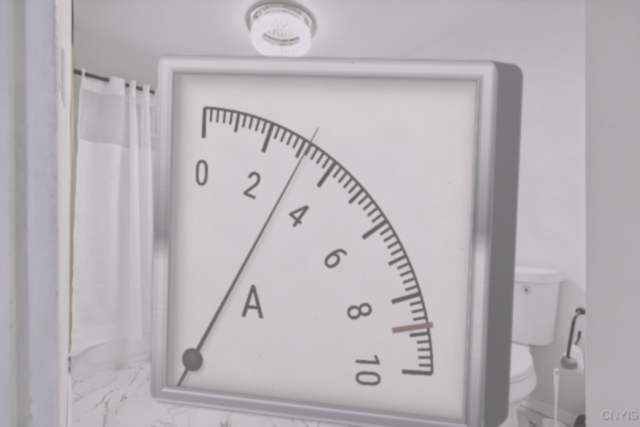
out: 3.2 A
